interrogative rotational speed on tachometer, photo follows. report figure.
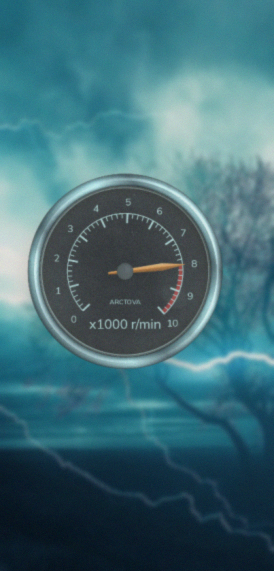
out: 8000 rpm
